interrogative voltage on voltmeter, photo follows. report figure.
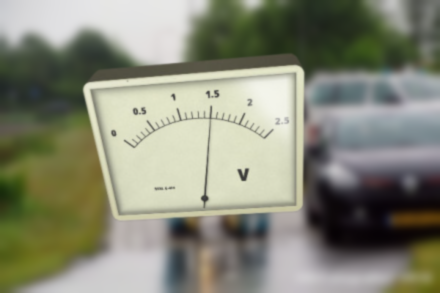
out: 1.5 V
